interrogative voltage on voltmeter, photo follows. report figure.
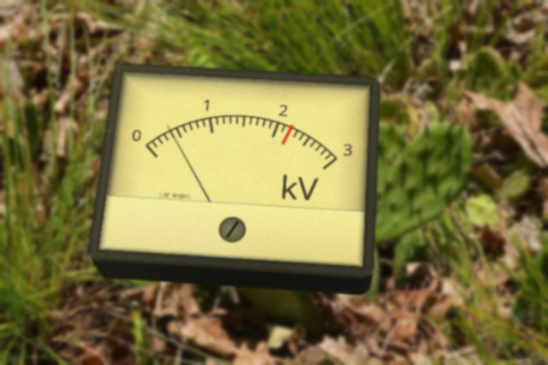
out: 0.4 kV
